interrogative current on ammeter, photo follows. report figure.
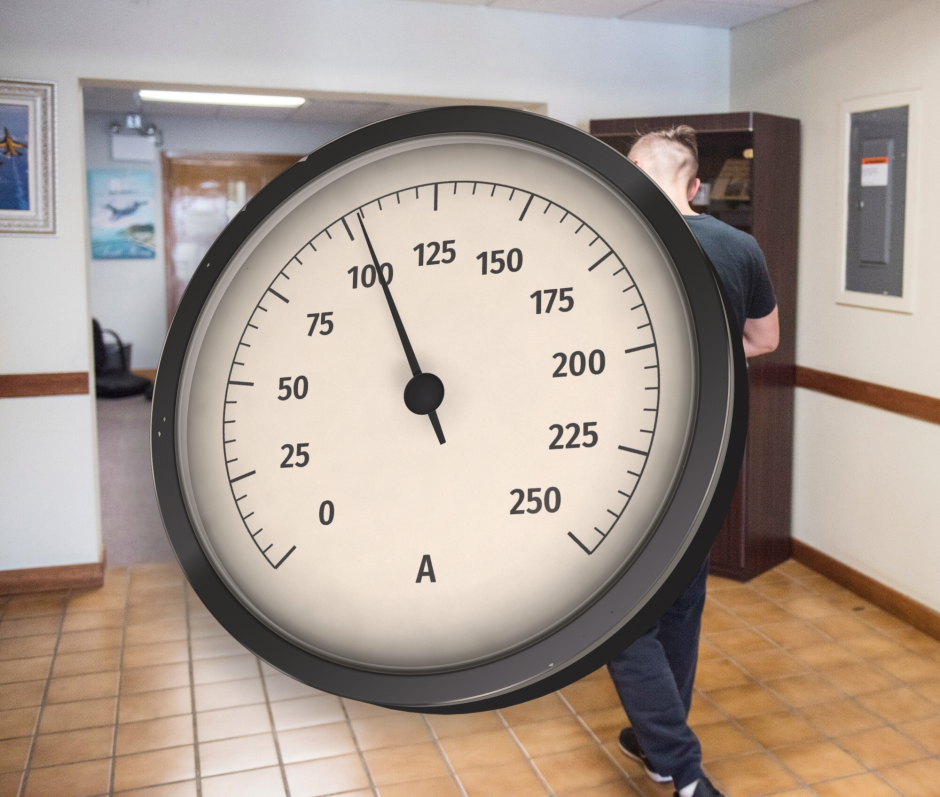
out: 105 A
